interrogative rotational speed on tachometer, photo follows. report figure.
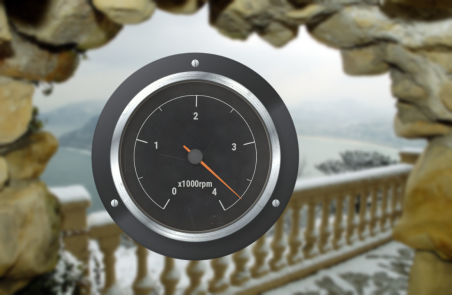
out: 3750 rpm
